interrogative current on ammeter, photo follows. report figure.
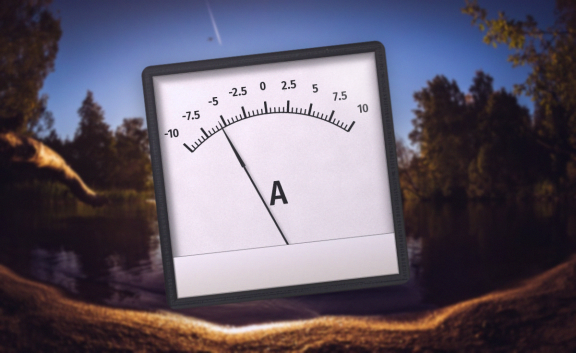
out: -5.5 A
